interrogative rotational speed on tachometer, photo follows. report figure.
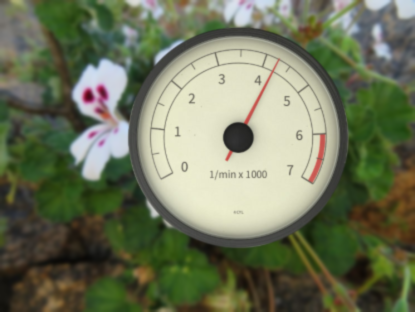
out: 4250 rpm
